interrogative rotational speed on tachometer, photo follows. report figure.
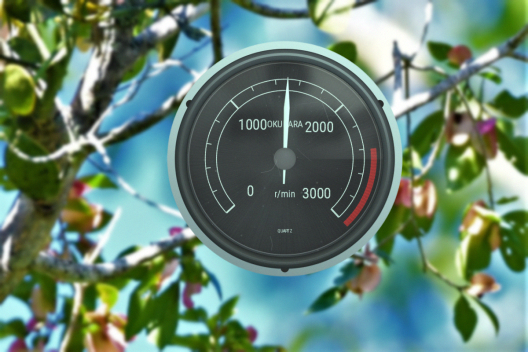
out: 1500 rpm
